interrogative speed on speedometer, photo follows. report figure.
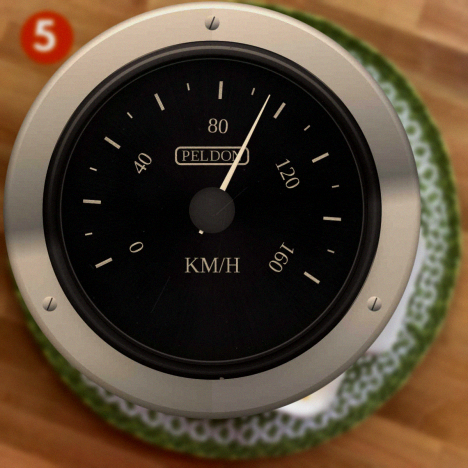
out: 95 km/h
